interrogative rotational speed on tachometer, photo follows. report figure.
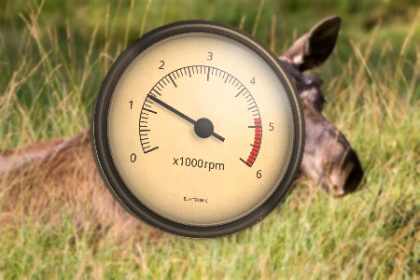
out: 1300 rpm
